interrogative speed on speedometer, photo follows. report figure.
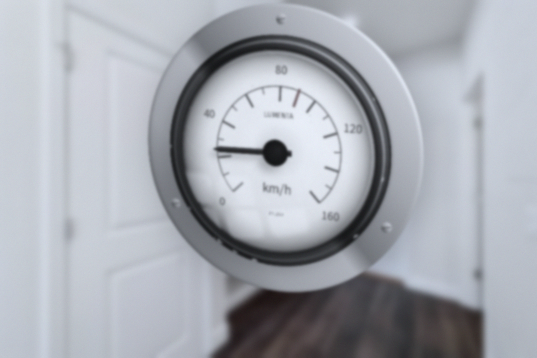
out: 25 km/h
